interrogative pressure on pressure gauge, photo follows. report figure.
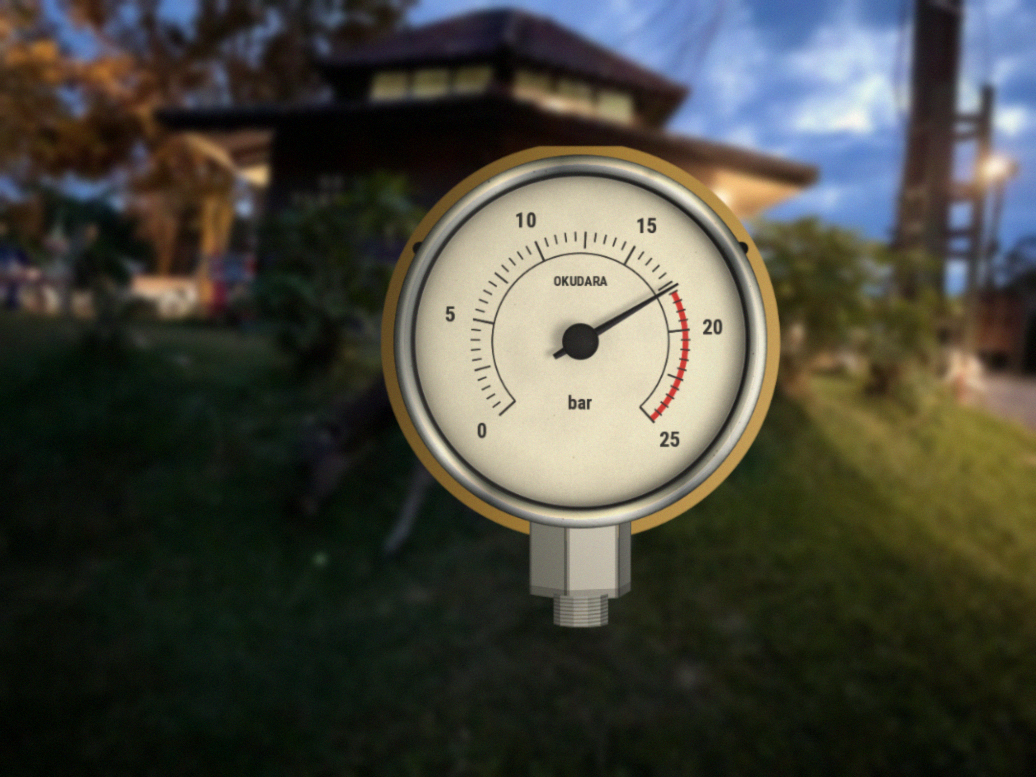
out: 17.75 bar
